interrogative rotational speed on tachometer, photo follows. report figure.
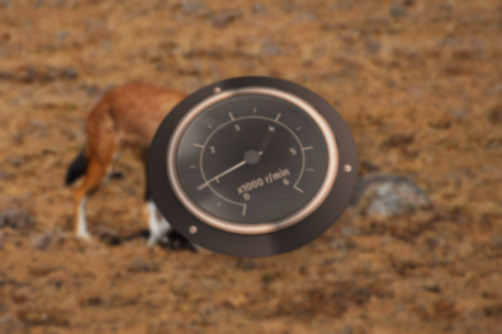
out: 1000 rpm
